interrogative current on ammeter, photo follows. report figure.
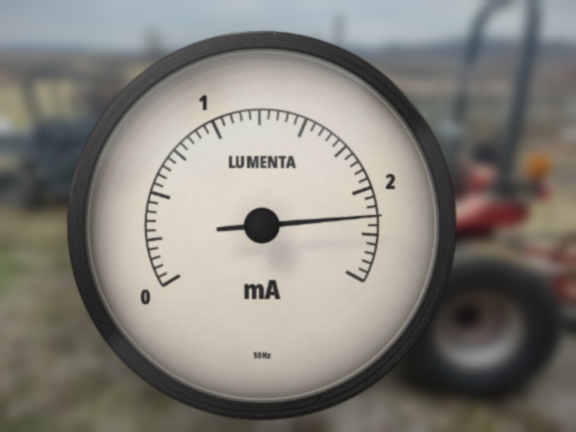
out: 2.15 mA
